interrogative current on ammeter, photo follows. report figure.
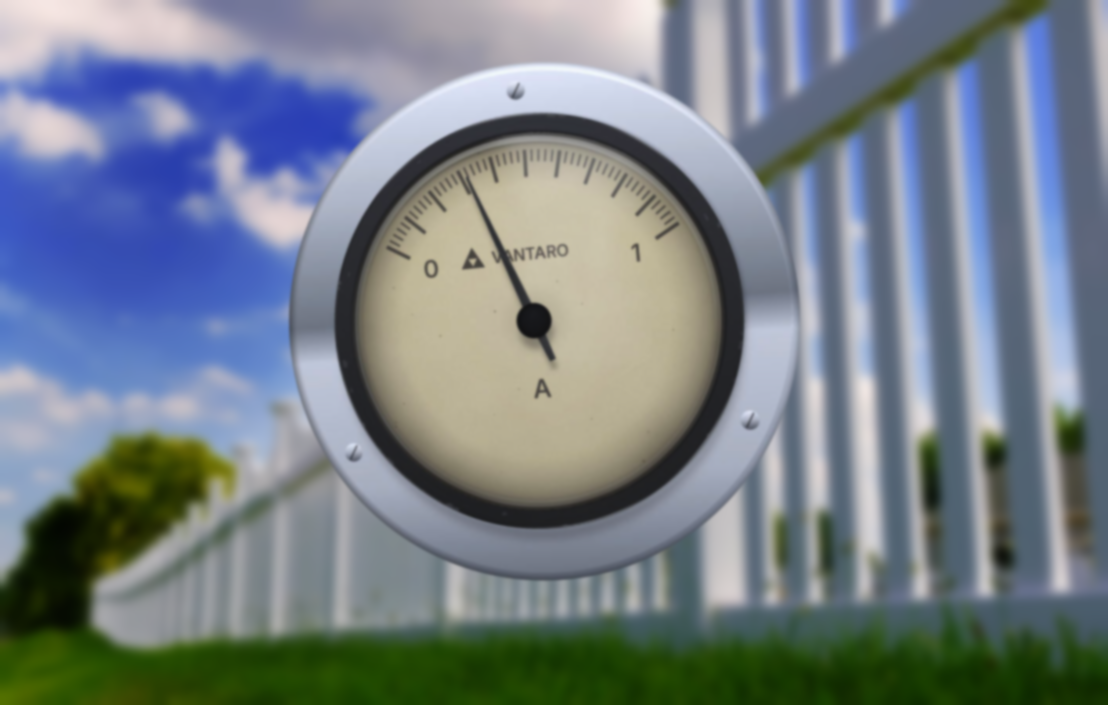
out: 0.32 A
